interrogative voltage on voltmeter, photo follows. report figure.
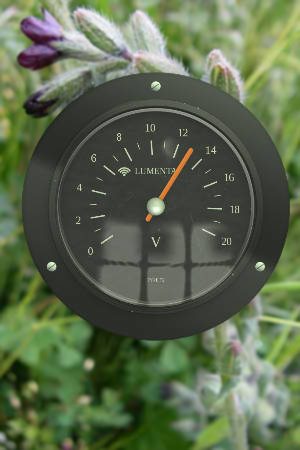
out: 13 V
